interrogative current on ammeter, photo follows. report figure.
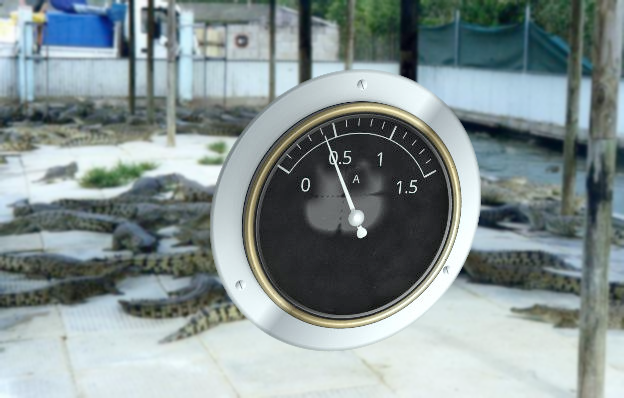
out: 0.4 A
